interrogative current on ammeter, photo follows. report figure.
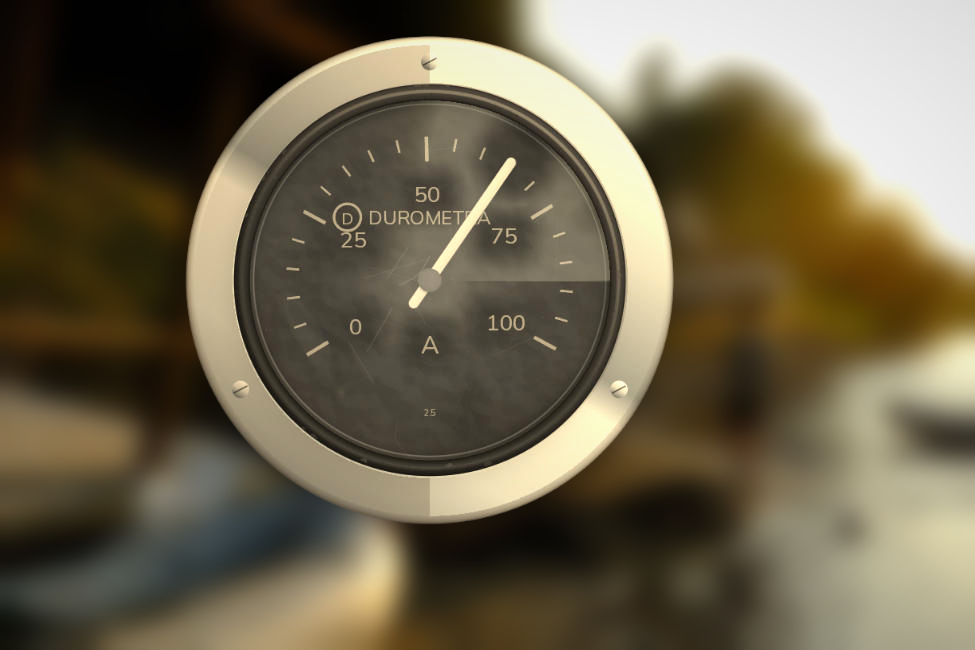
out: 65 A
